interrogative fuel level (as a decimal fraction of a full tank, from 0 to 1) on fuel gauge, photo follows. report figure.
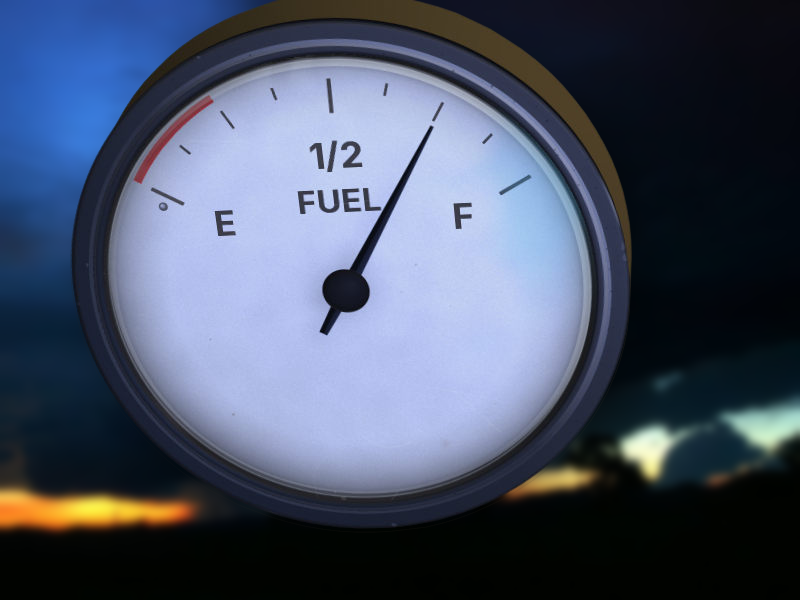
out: 0.75
